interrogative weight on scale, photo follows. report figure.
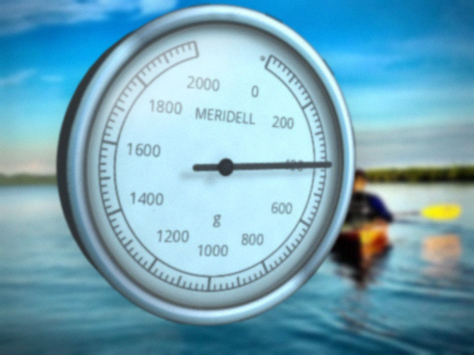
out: 400 g
